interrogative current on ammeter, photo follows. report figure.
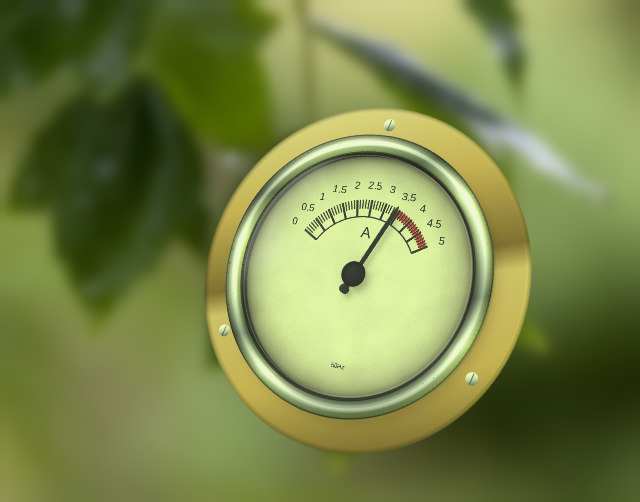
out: 3.5 A
